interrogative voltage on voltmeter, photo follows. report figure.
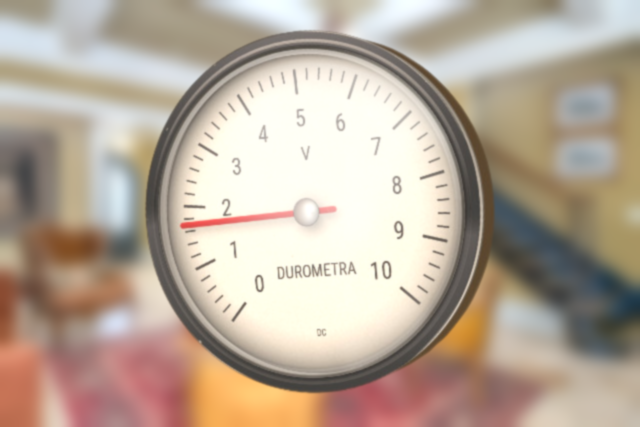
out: 1.7 V
